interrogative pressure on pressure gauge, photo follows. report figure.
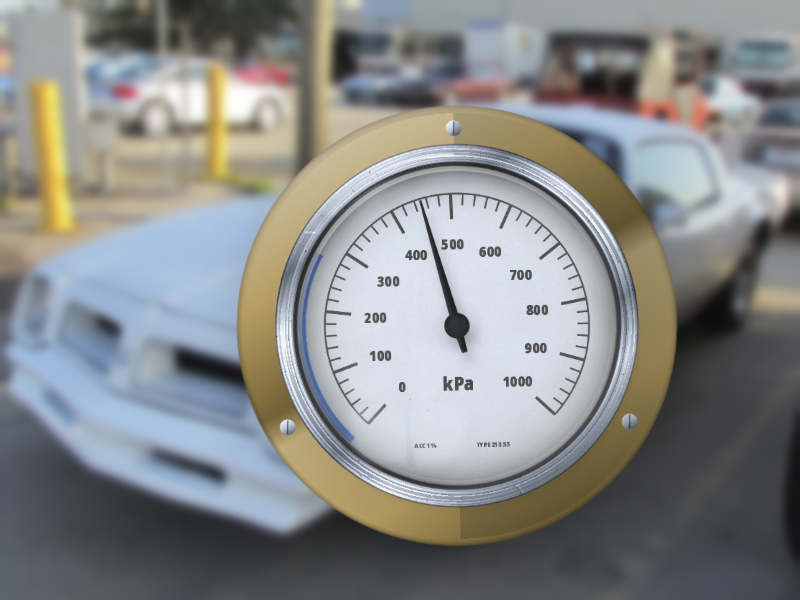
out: 450 kPa
